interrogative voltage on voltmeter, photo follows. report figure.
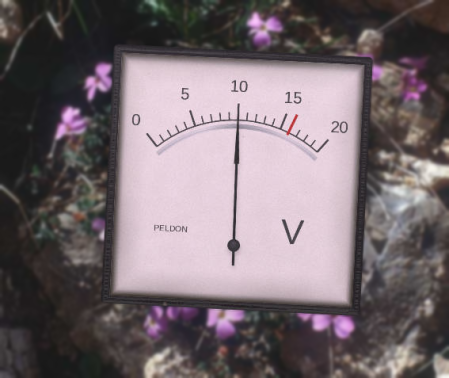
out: 10 V
